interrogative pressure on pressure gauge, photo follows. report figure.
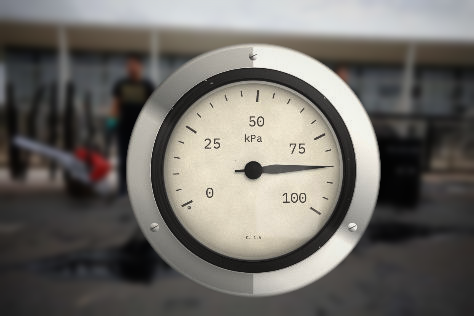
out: 85 kPa
